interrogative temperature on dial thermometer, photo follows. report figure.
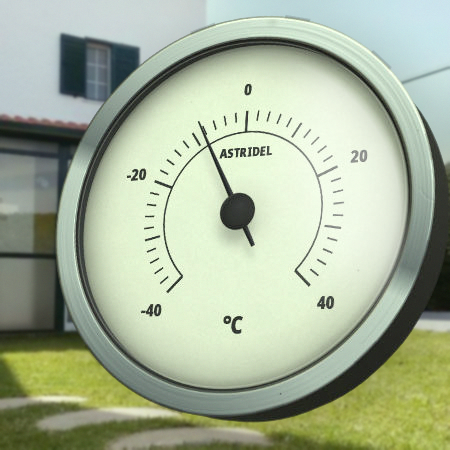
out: -8 °C
